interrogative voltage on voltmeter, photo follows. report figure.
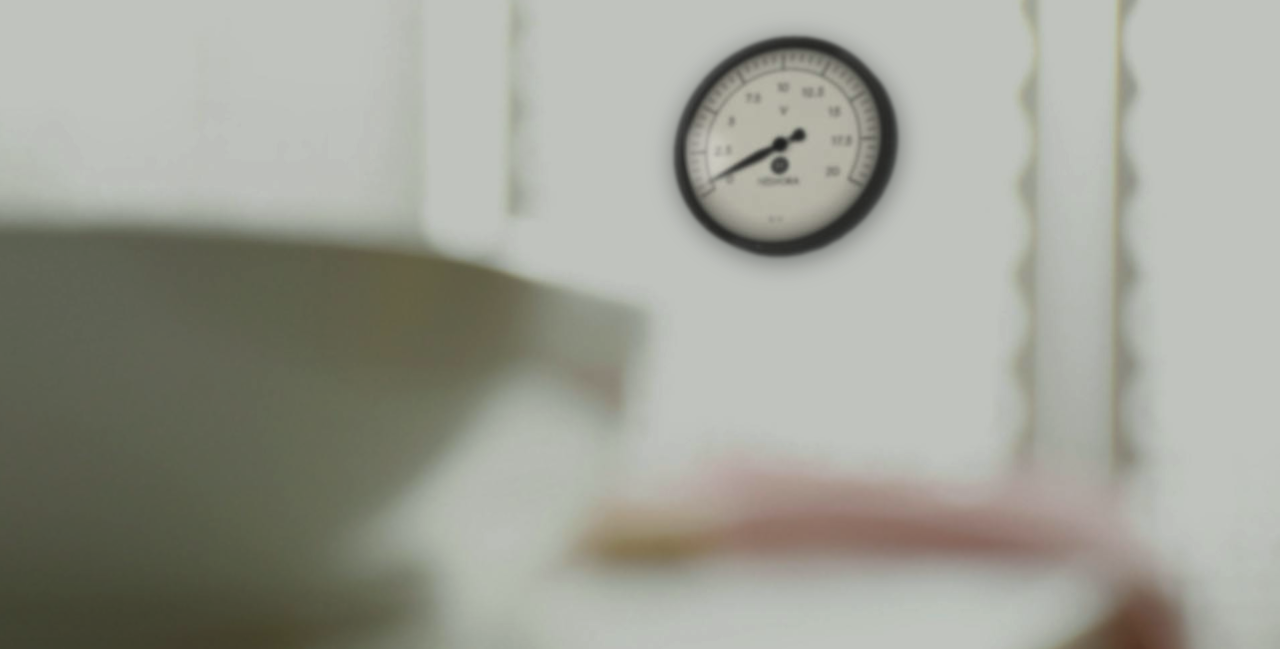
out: 0.5 V
